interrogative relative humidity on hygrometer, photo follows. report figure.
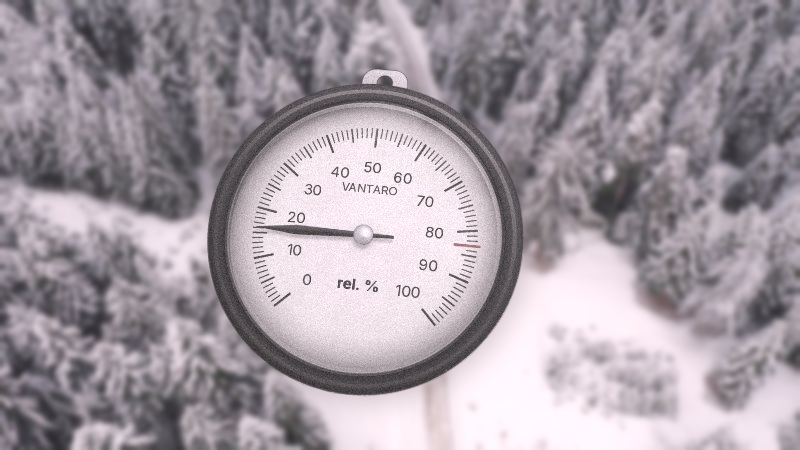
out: 16 %
